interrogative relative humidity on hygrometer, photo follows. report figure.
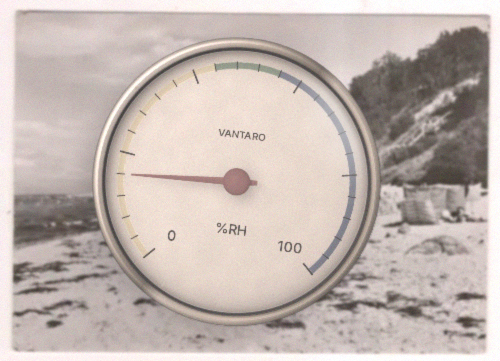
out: 16 %
